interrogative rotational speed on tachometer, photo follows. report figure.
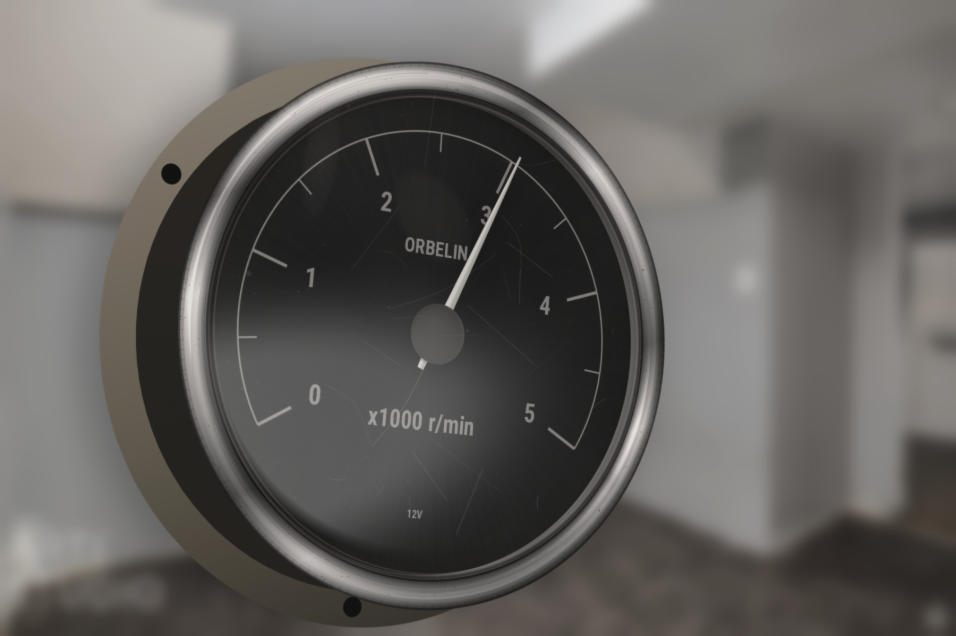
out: 3000 rpm
